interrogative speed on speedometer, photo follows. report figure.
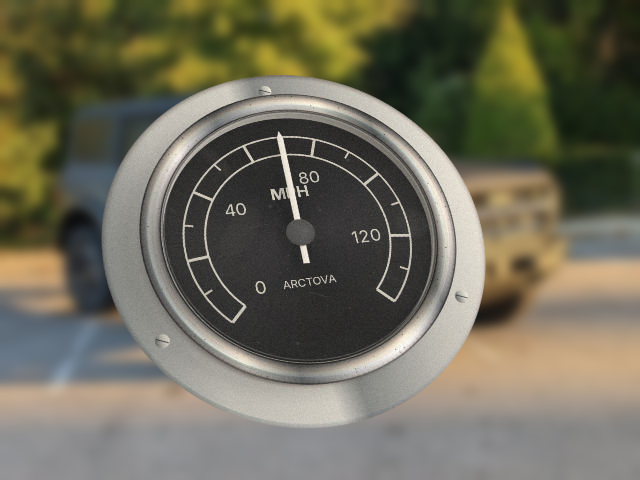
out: 70 mph
